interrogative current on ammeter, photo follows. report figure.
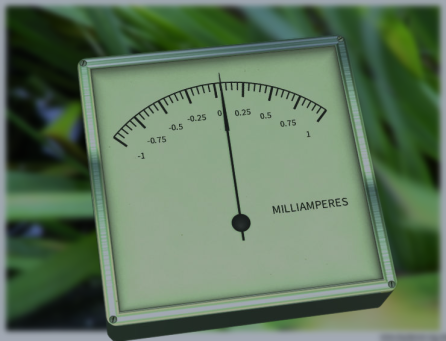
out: 0.05 mA
